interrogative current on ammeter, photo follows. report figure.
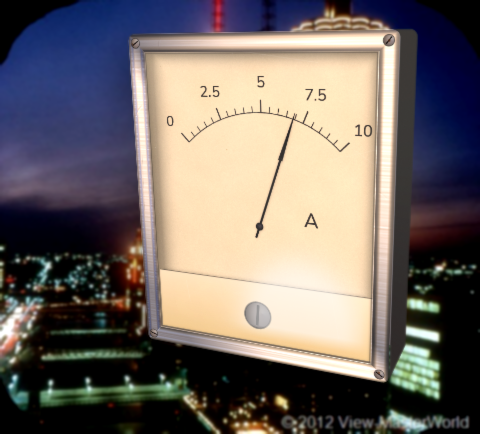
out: 7 A
